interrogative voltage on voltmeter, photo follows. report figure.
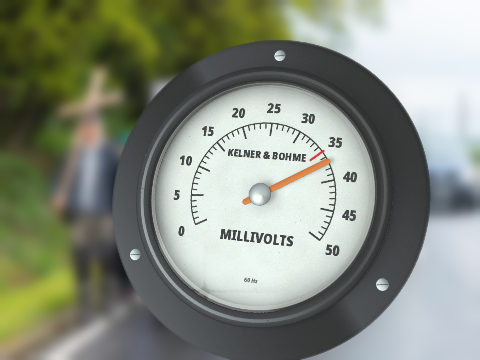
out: 37 mV
